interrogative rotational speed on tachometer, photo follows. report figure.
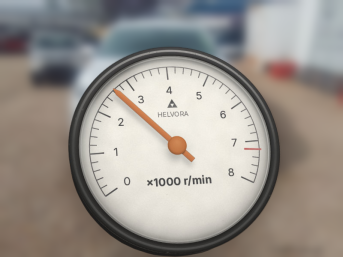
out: 2600 rpm
